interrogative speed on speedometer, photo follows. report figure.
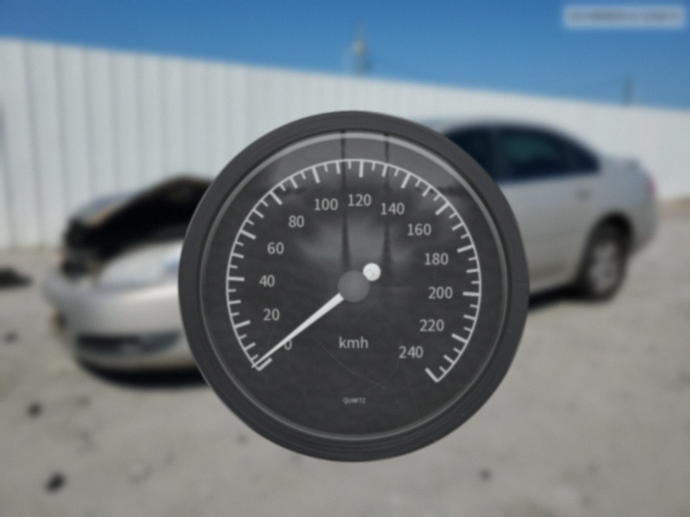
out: 2.5 km/h
